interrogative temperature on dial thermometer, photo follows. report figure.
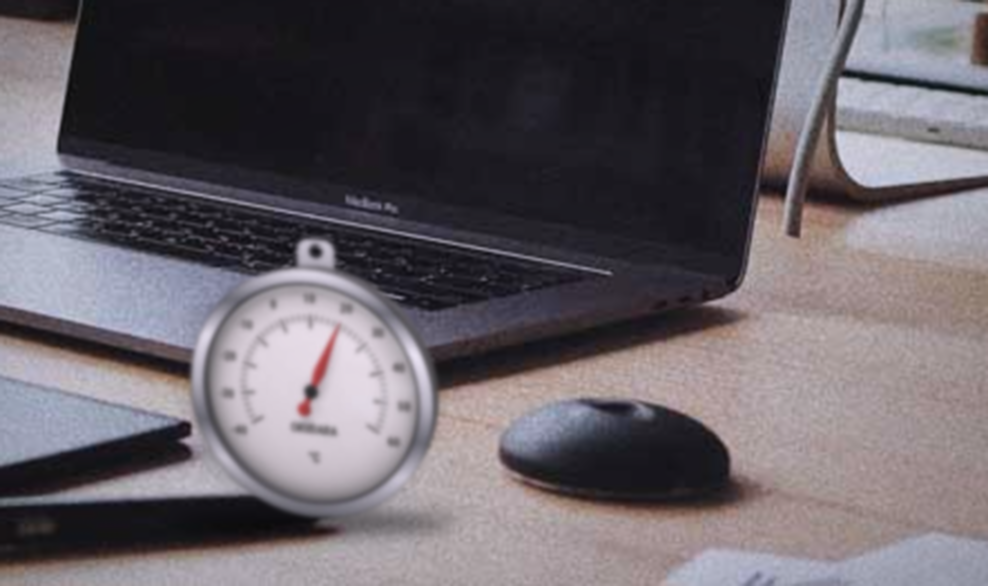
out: 20 °C
